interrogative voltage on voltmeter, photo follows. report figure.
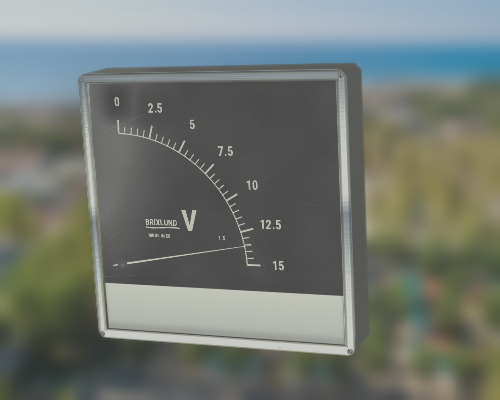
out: 13.5 V
